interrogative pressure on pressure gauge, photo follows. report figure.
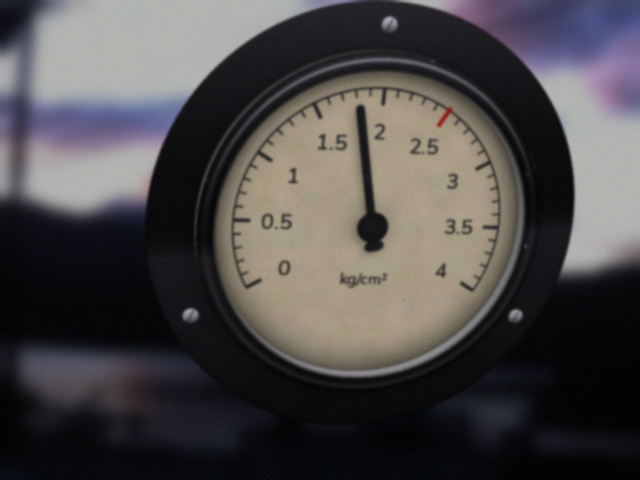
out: 1.8 kg/cm²
